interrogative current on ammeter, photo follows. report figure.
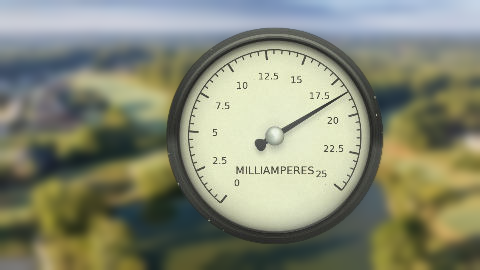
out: 18.5 mA
